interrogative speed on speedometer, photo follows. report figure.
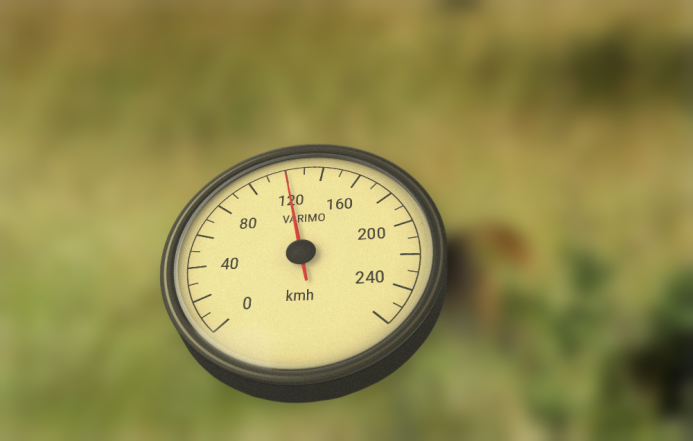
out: 120 km/h
